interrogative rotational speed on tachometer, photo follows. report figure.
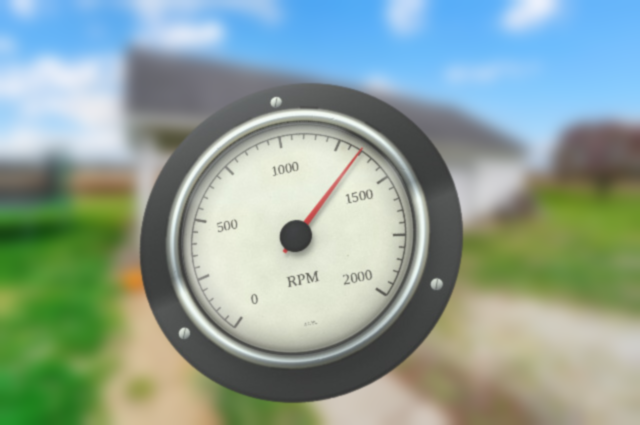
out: 1350 rpm
